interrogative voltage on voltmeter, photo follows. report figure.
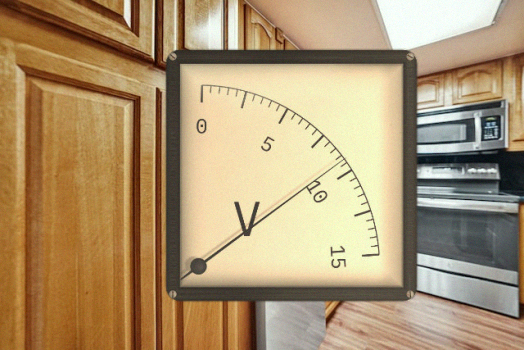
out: 9.25 V
